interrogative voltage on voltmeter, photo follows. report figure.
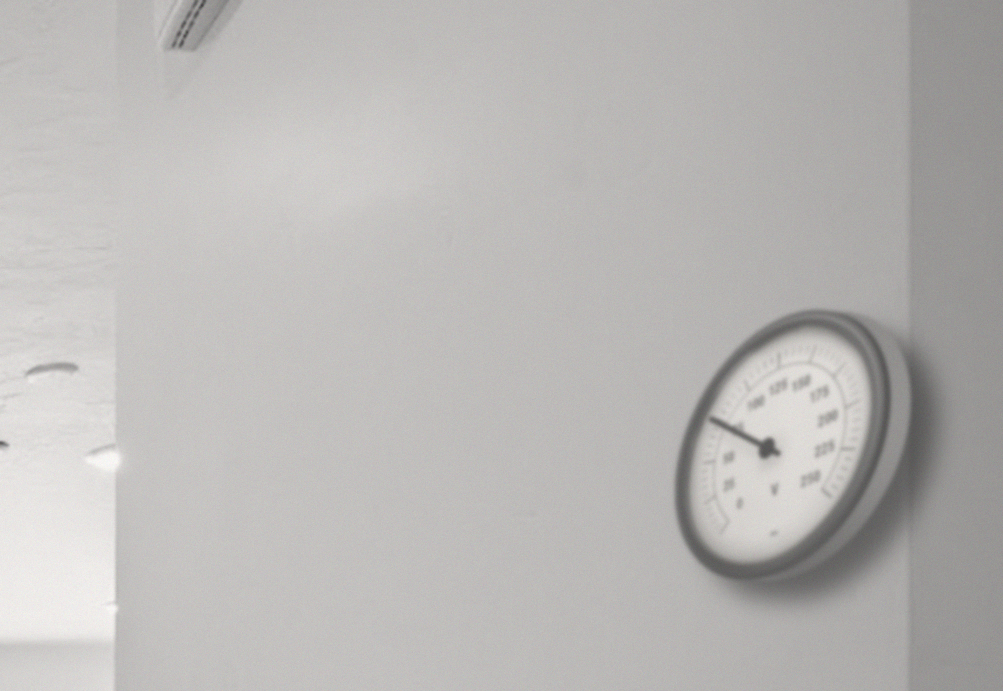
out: 75 V
